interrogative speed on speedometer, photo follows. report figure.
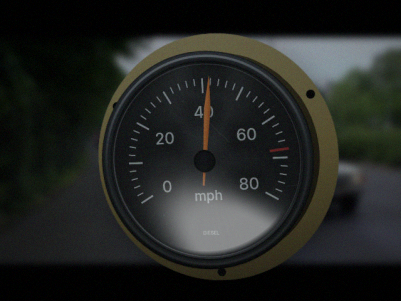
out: 42 mph
